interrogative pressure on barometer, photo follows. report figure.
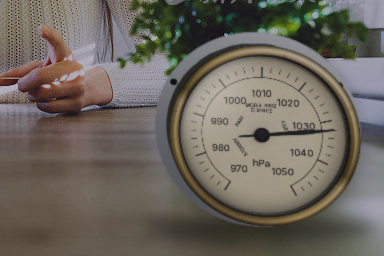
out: 1032 hPa
